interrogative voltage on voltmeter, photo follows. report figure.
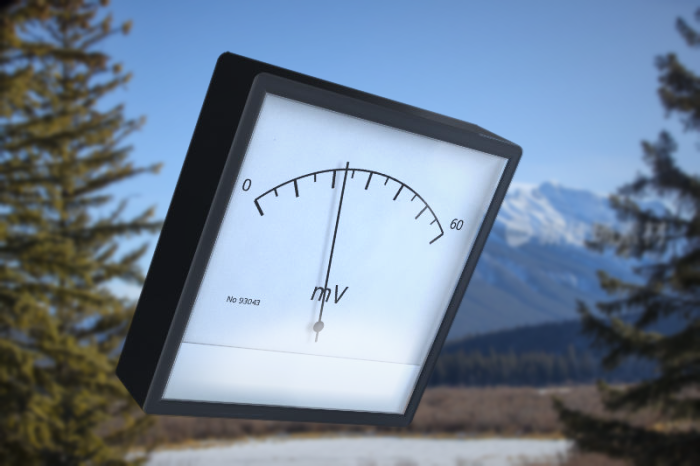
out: 22.5 mV
